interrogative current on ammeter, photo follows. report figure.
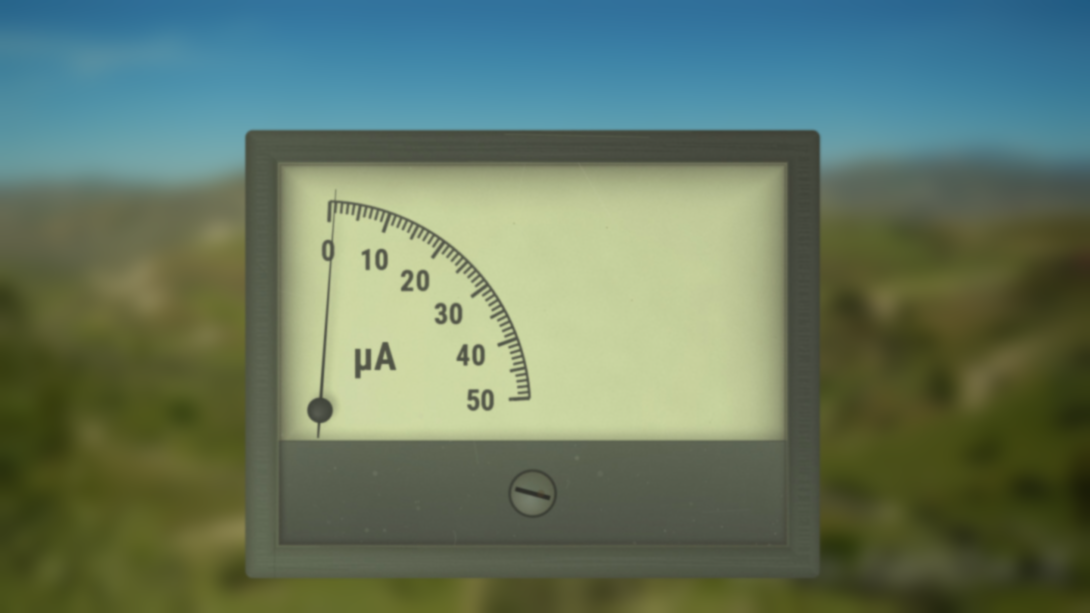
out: 1 µA
